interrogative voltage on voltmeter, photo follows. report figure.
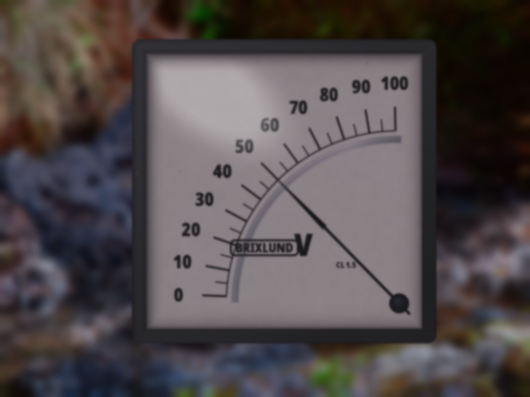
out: 50 V
